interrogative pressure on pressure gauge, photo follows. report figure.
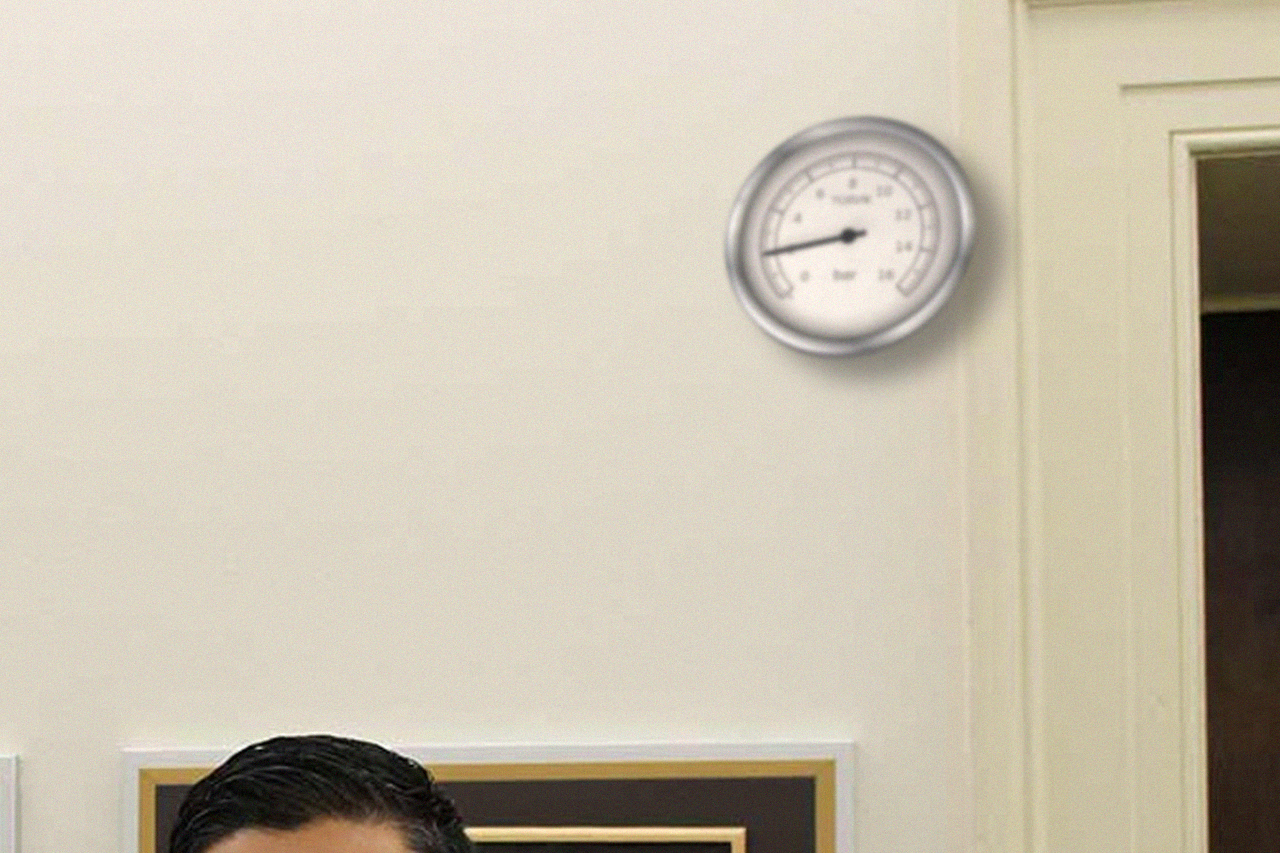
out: 2 bar
